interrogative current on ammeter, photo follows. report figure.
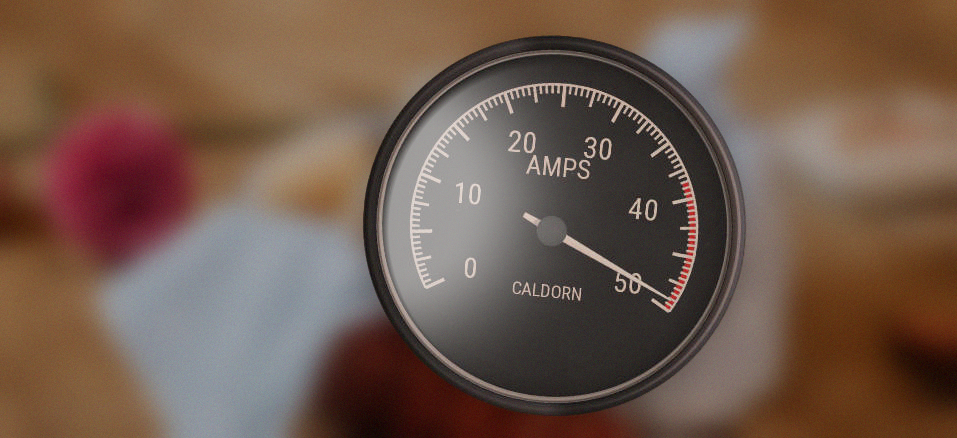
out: 49 A
